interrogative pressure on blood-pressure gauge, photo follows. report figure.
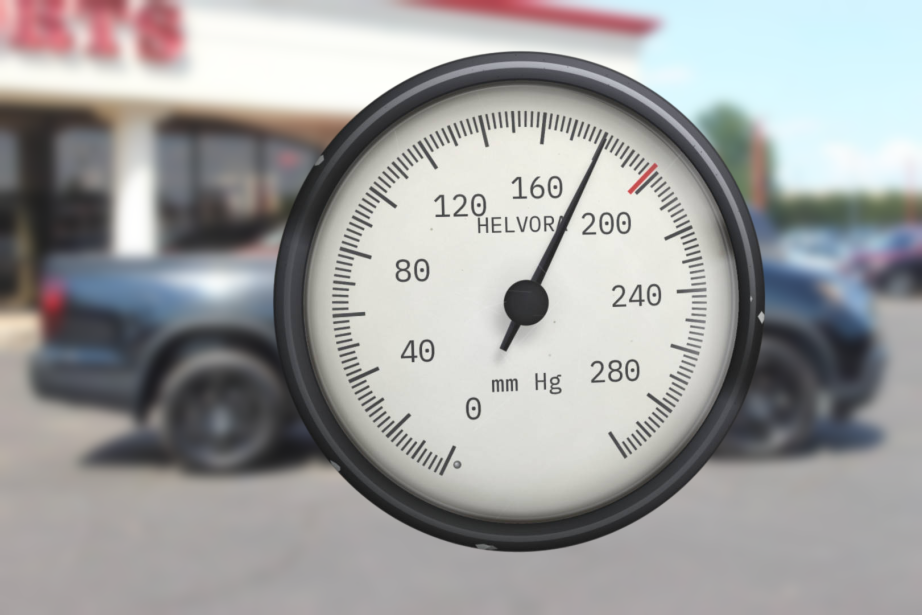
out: 180 mmHg
